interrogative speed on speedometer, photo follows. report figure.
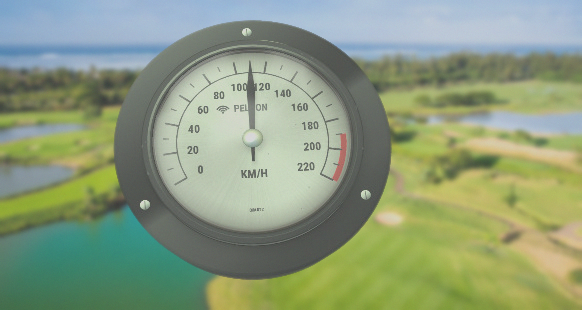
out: 110 km/h
